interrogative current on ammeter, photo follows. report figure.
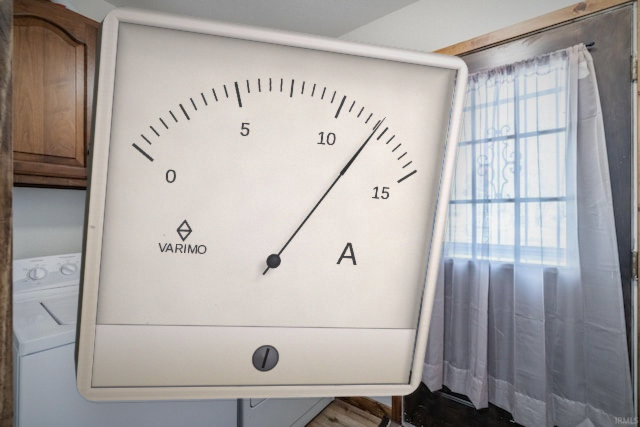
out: 12 A
